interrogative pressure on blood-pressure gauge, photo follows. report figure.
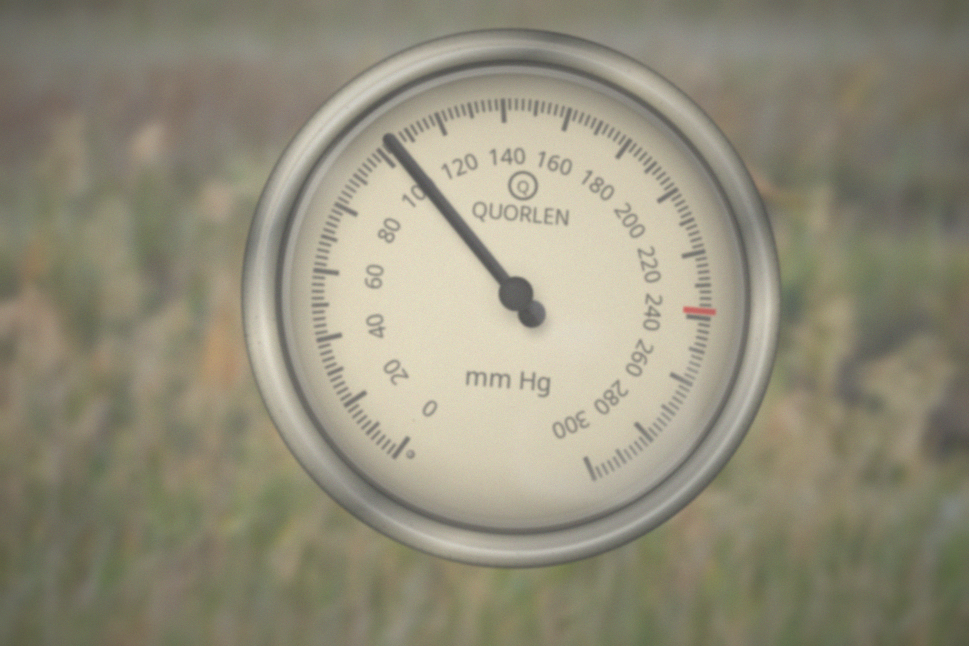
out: 104 mmHg
